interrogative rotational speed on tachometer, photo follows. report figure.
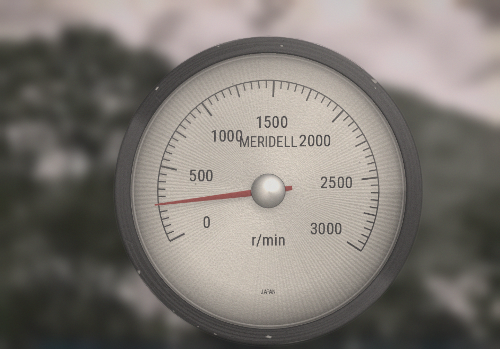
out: 250 rpm
